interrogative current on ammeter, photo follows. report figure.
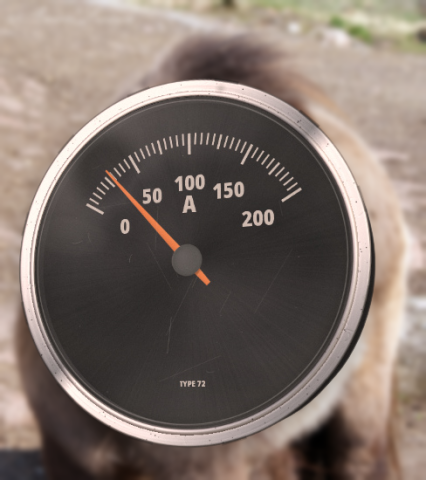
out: 30 A
